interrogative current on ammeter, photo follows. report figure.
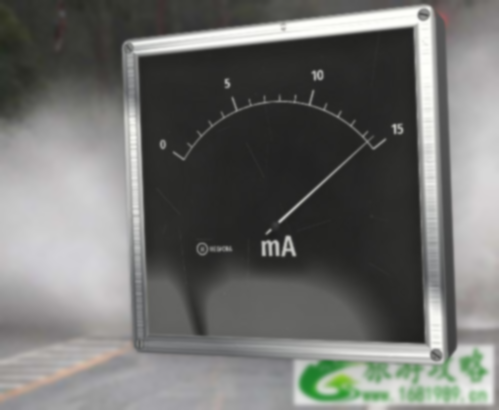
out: 14.5 mA
